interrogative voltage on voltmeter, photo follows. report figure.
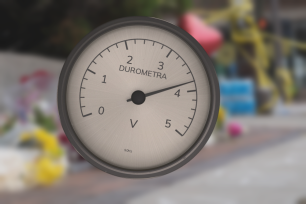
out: 3.8 V
